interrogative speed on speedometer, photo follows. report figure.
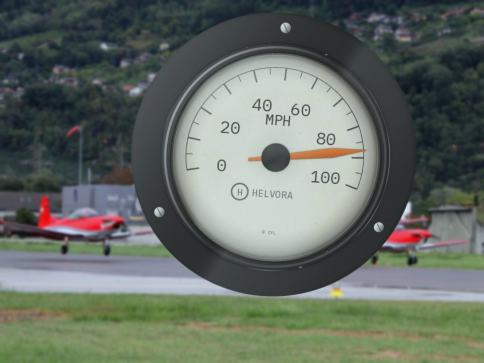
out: 87.5 mph
